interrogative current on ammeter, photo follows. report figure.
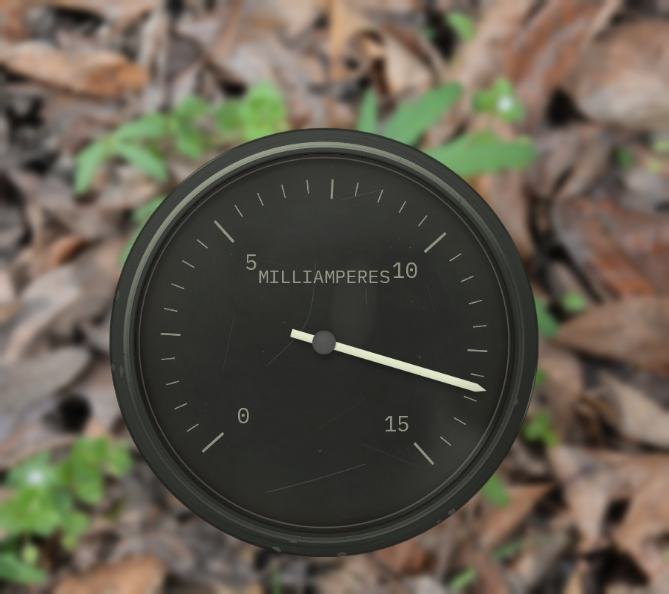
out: 13.25 mA
